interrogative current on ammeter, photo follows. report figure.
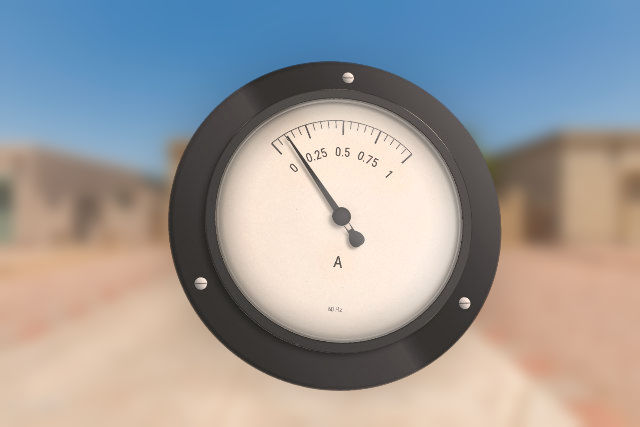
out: 0.1 A
